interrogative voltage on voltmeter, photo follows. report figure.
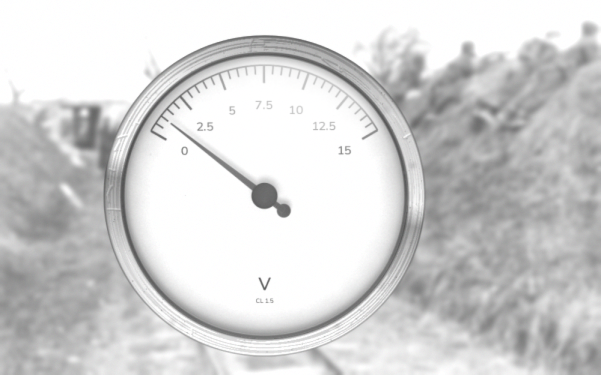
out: 1 V
